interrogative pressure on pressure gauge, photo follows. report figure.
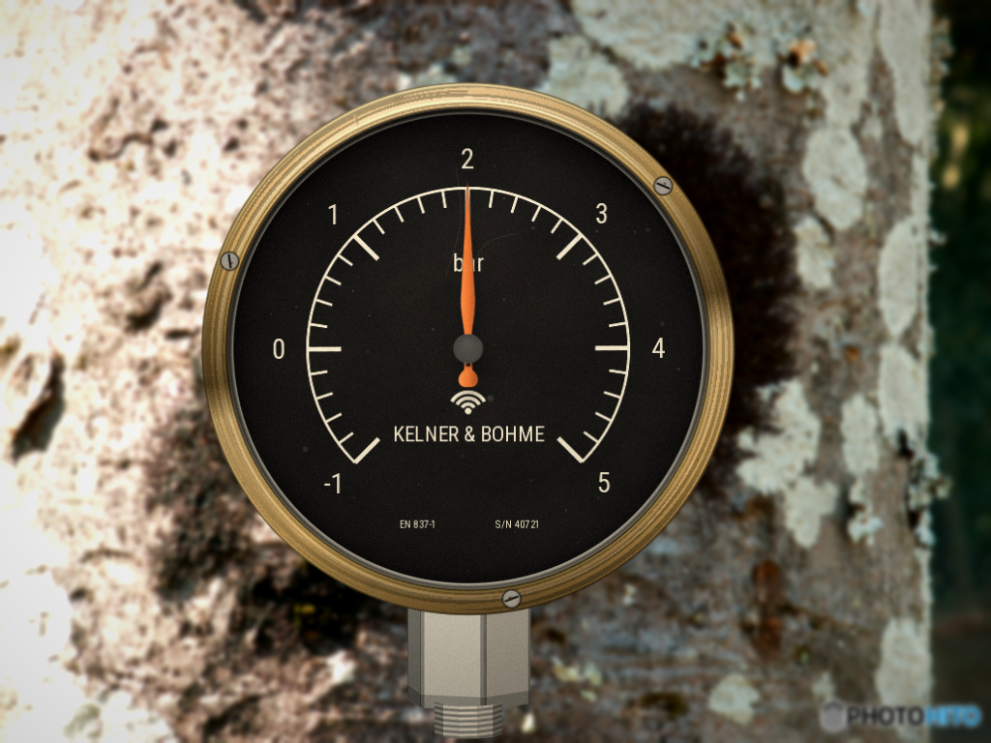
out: 2 bar
